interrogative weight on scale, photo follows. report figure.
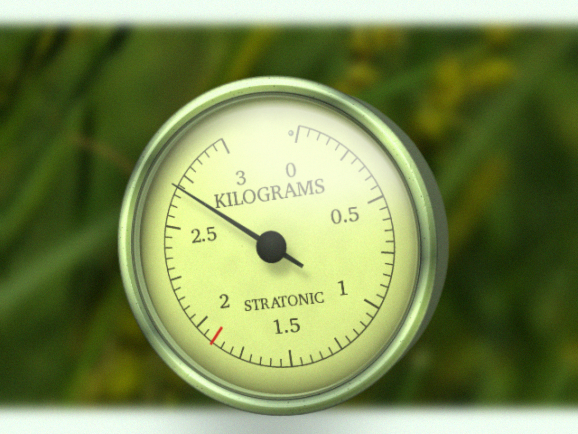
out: 2.7 kg
